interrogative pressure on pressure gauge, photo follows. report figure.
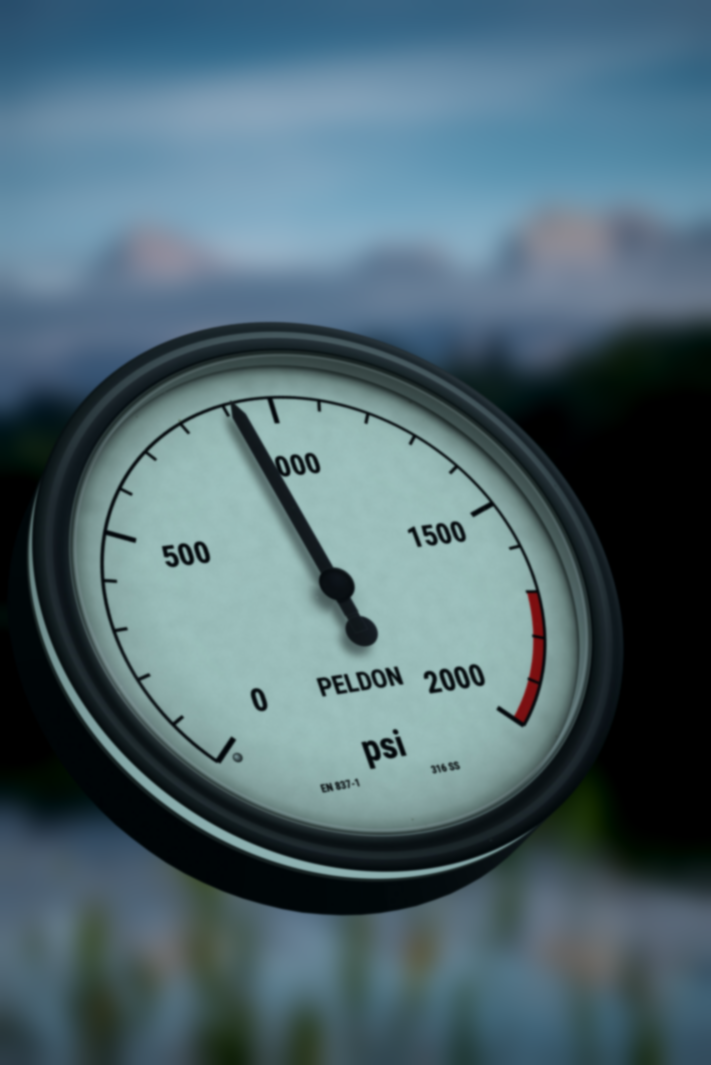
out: 900 psi
